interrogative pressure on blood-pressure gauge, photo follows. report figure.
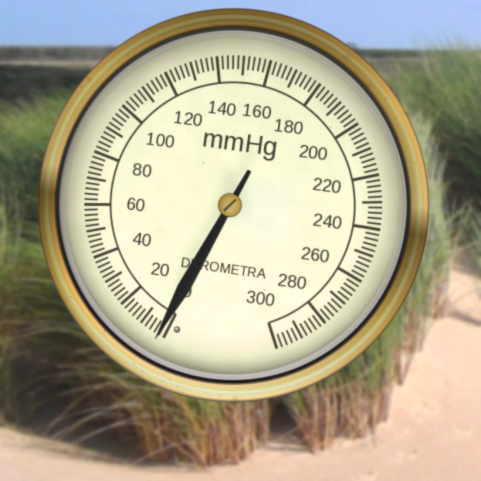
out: 2 mmHg
